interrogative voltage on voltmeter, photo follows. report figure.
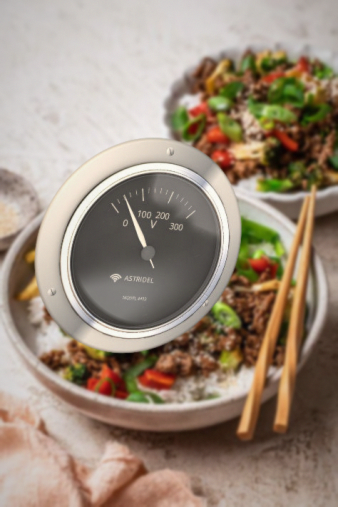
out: 40 V
